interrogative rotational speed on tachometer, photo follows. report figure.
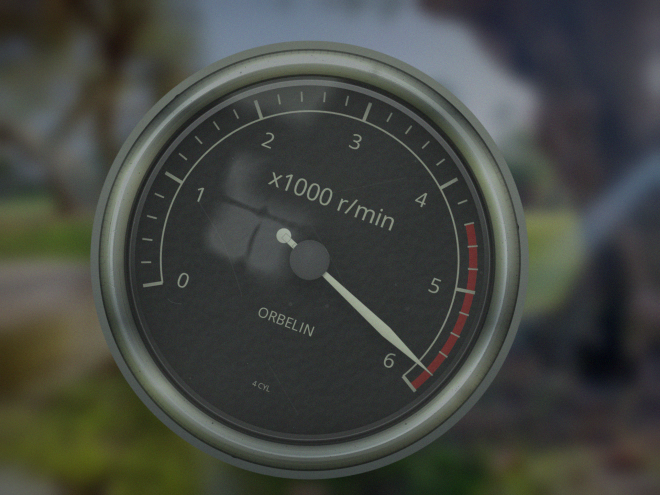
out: 5800 rpm
